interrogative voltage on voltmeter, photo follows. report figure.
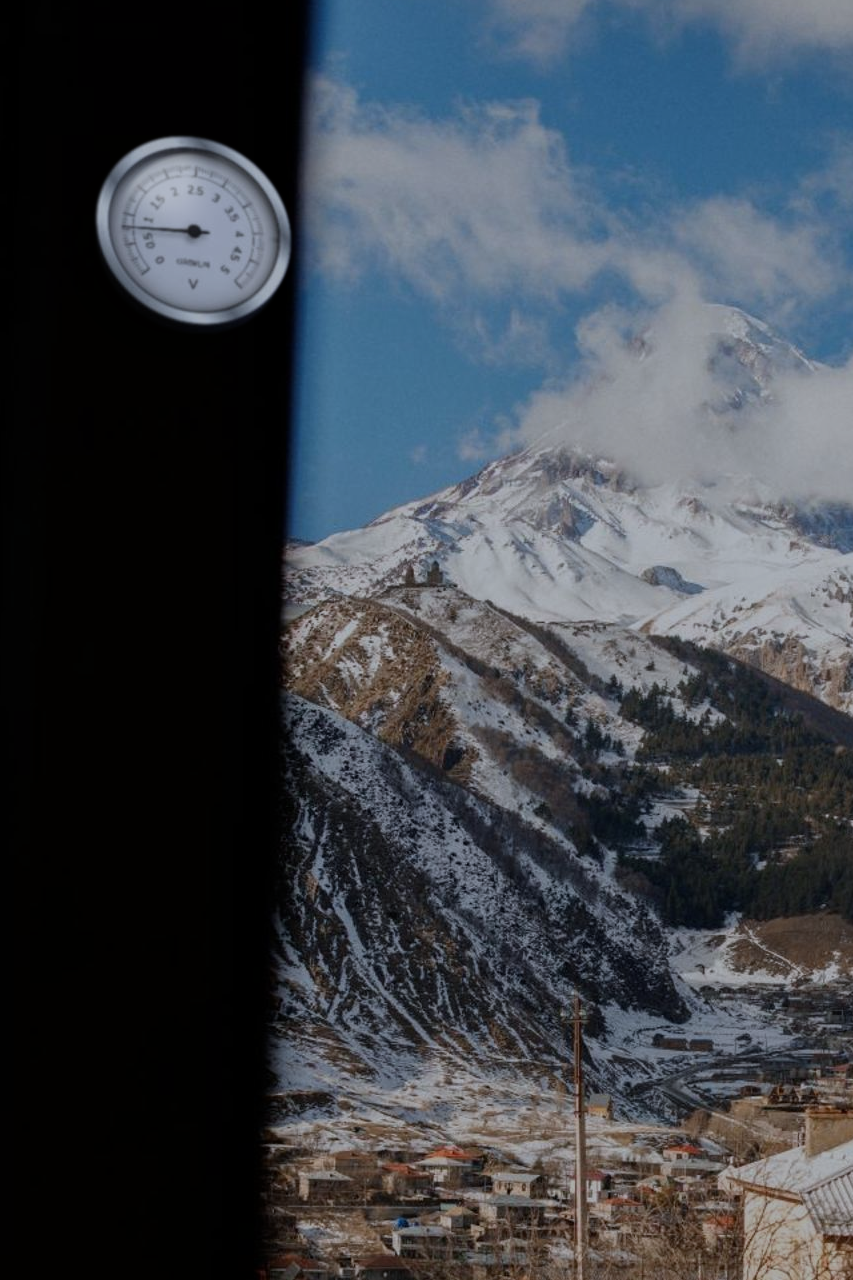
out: 0.75 V
